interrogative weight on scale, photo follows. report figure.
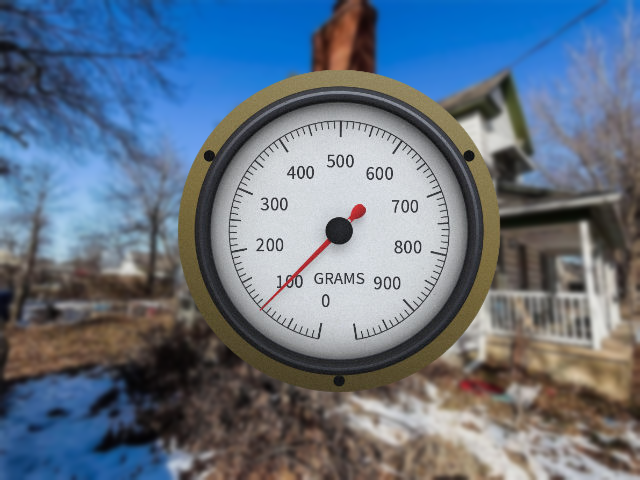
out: 100 g
